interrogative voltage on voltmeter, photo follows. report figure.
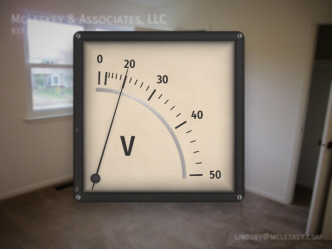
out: 20 V
